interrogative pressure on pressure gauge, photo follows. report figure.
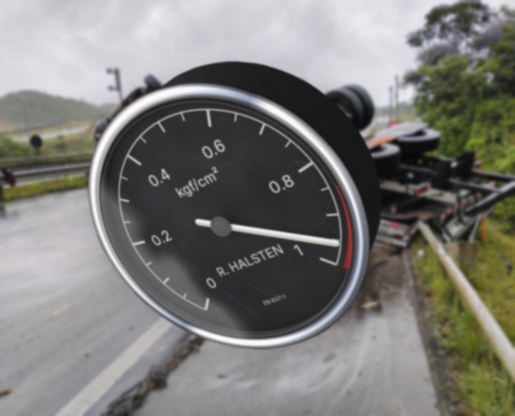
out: 0.95 kg/cm²
